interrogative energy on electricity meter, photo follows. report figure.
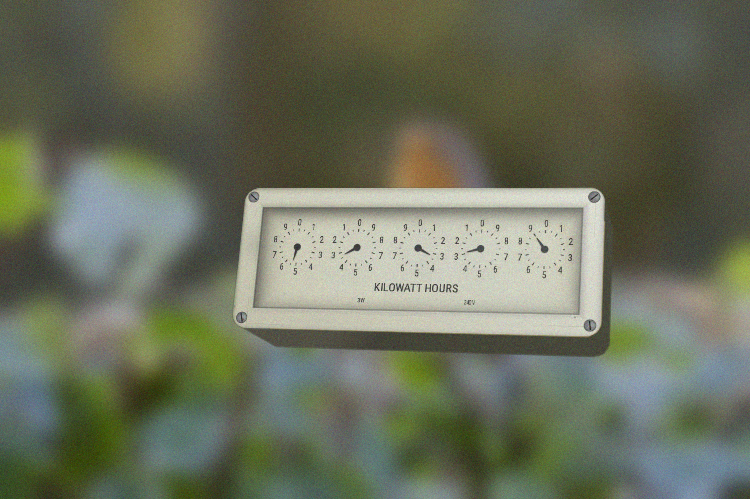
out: 53329 kWh
